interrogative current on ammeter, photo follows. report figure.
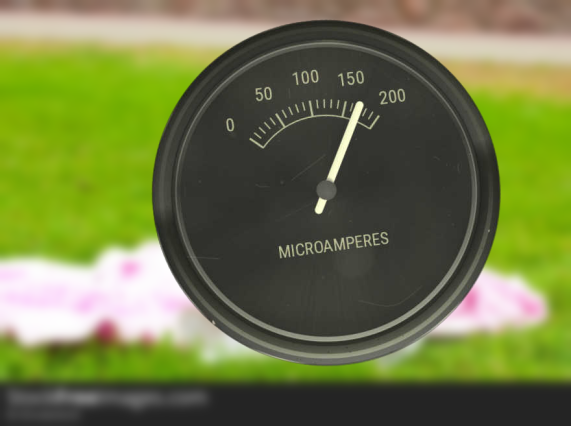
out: 170 µA
